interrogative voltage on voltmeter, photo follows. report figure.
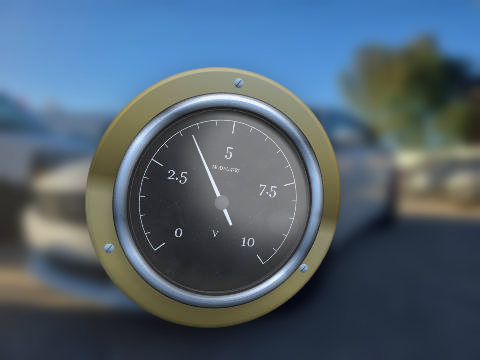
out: 3.75 V
